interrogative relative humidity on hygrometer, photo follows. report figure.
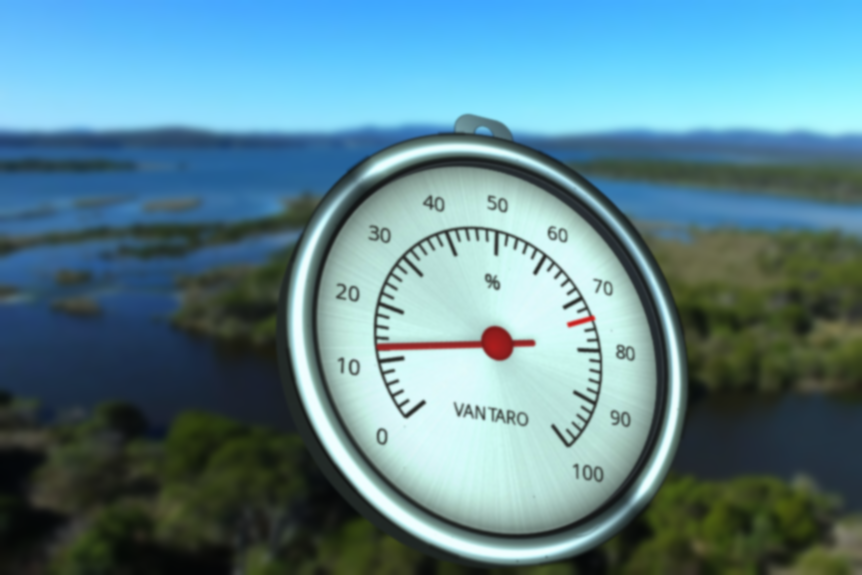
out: 12 %
